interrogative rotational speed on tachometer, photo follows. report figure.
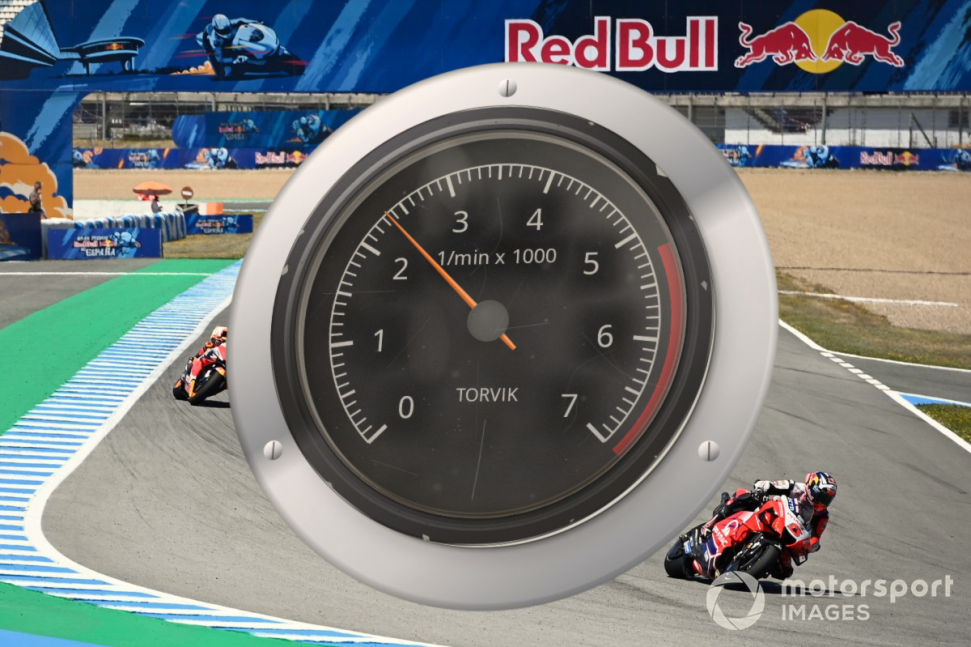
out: 2350 rpm
